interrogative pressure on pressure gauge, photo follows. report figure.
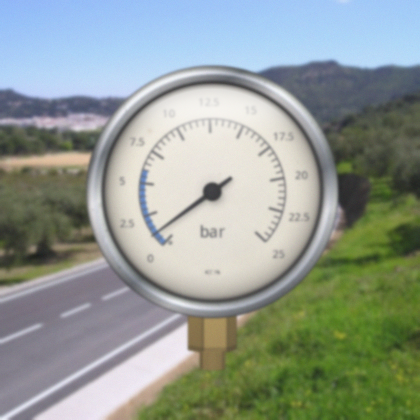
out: 1 bar
